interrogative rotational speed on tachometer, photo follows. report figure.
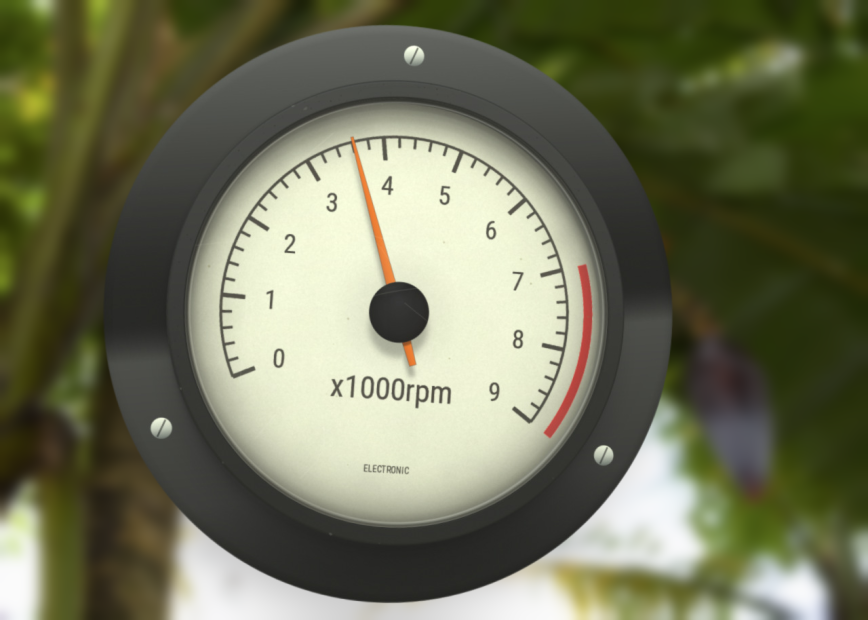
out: 3600 rpm
